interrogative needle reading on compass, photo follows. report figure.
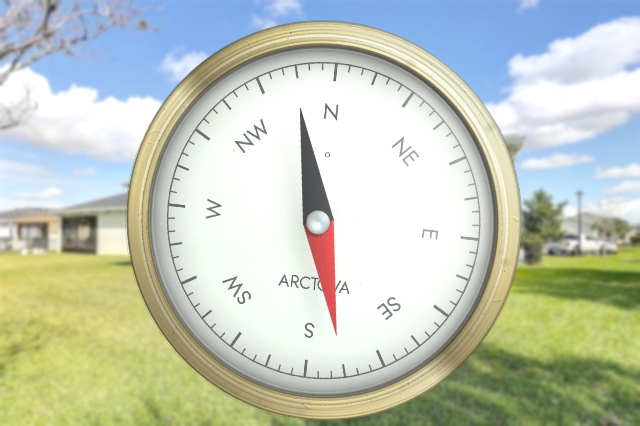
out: 165 °
